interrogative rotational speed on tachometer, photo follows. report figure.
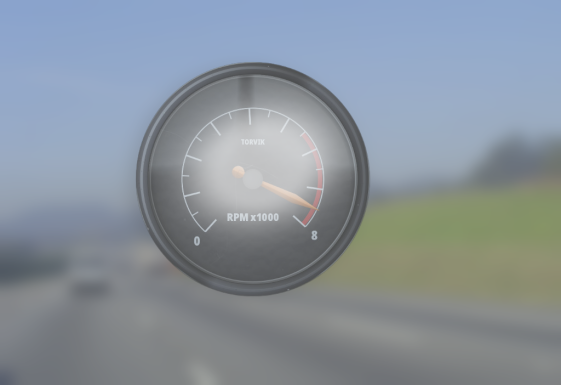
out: 7500 rpm
